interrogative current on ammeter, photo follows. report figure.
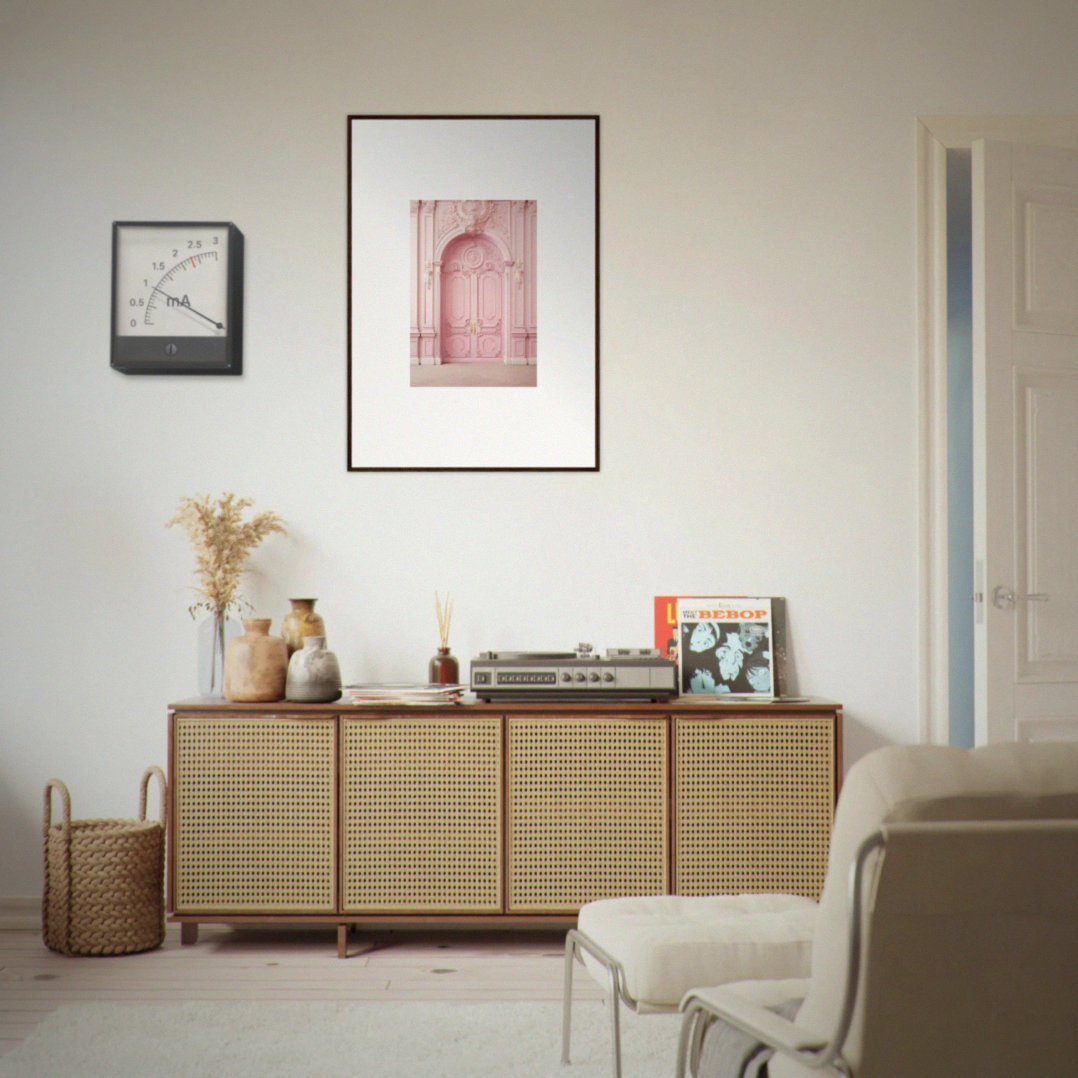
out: 1 mA
